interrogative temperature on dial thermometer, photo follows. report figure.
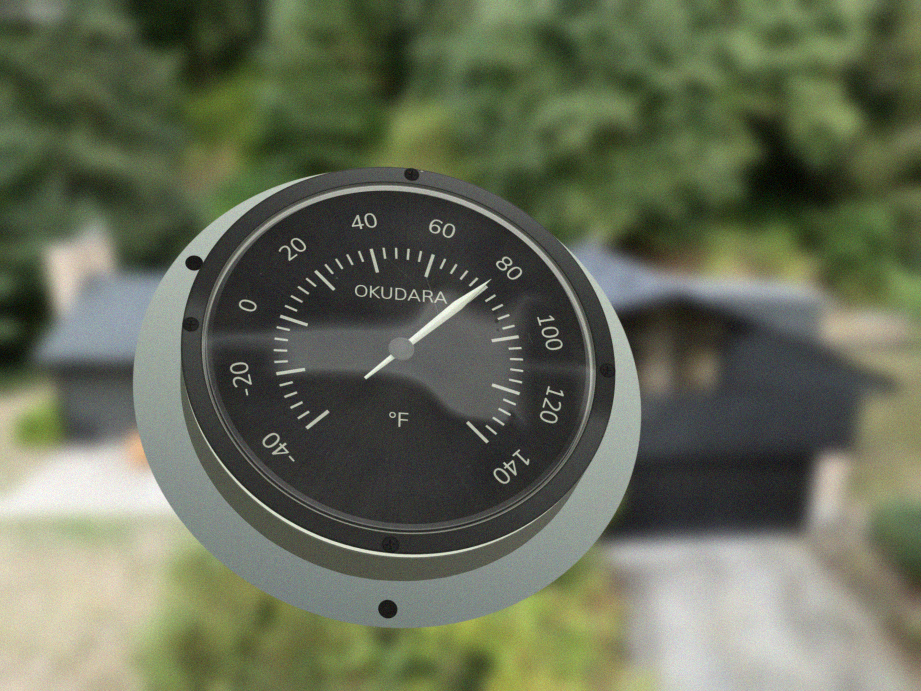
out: 80 °F
